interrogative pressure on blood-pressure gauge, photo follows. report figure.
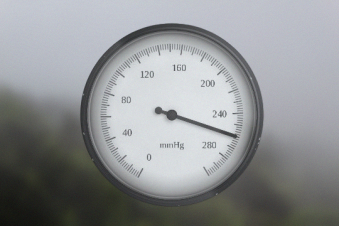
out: 260 mmHg
